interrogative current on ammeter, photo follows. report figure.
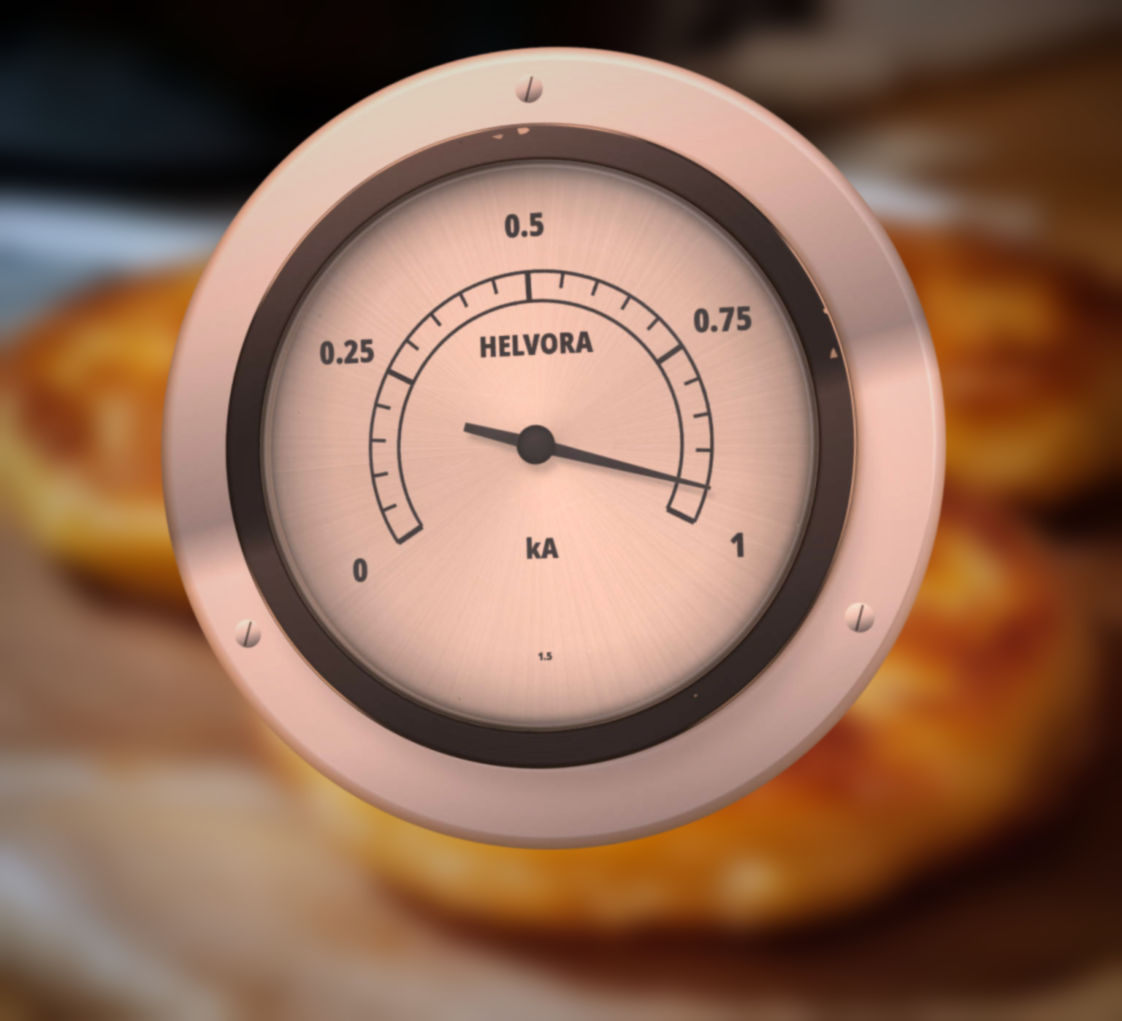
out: 0.95 kA
